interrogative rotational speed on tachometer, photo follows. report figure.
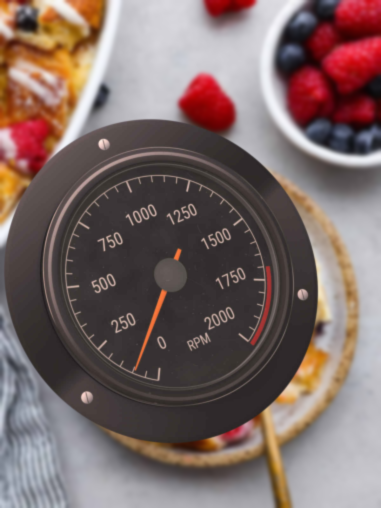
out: 100 rpm
